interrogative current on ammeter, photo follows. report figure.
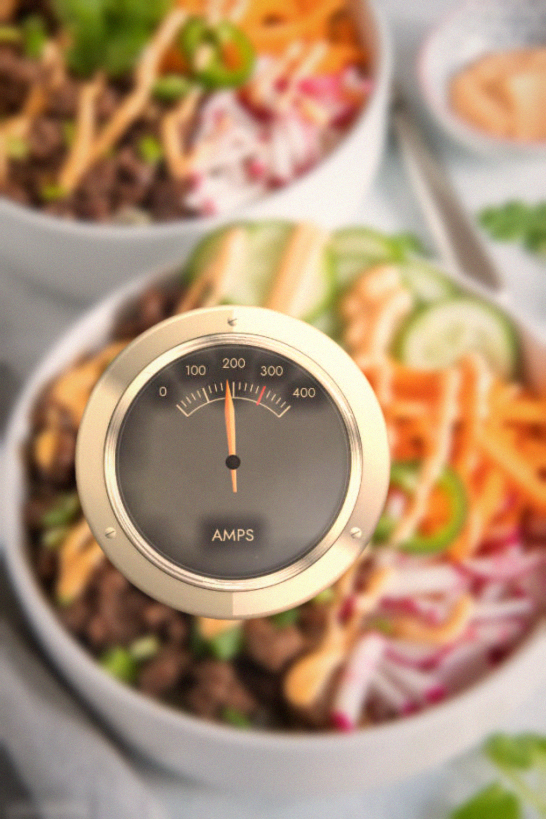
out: 180 A
